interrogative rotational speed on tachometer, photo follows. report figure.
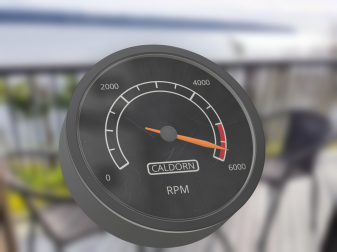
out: 5750 rpm
